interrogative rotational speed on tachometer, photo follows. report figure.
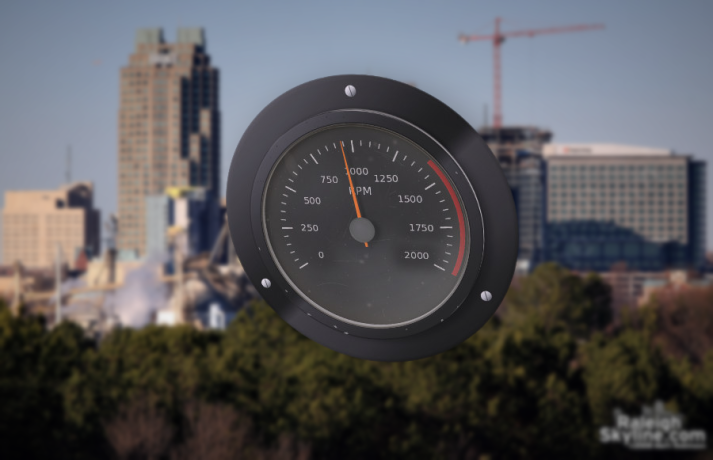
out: 950 rpm
